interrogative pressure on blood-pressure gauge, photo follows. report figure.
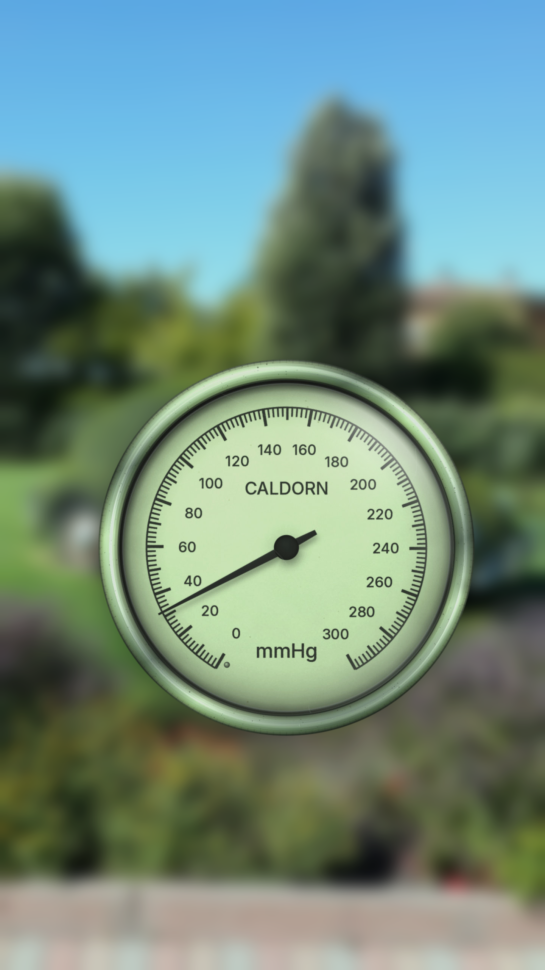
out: 32 mmHg
